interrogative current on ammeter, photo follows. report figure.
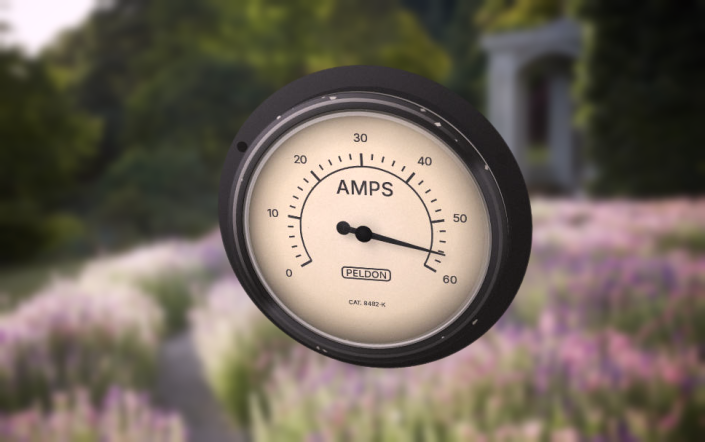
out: 56 A
